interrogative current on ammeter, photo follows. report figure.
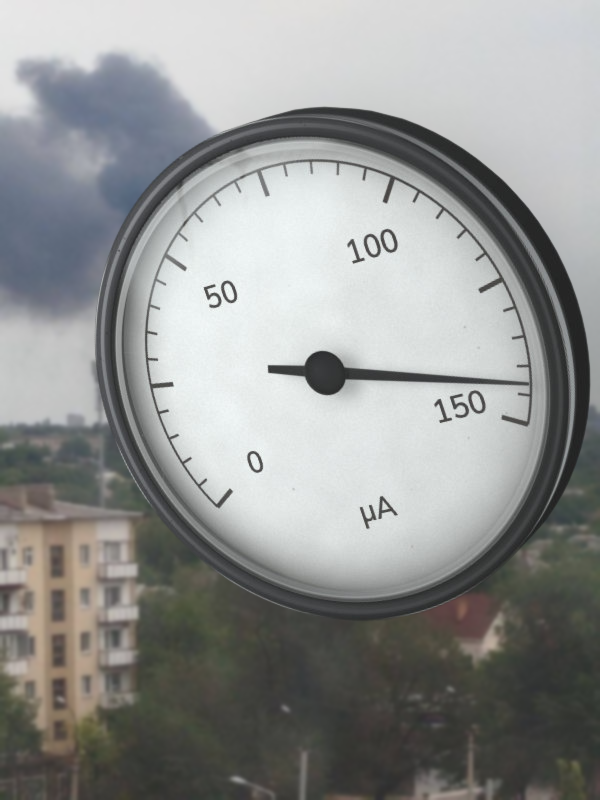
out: 142.5 µA
